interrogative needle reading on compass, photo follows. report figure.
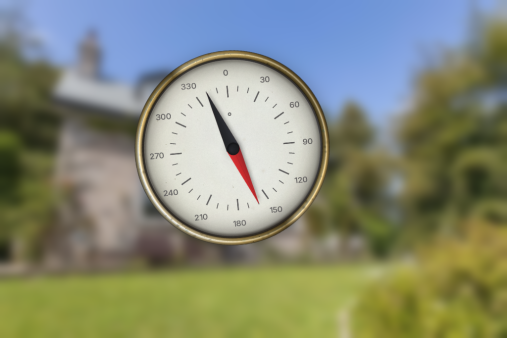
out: 160 °
